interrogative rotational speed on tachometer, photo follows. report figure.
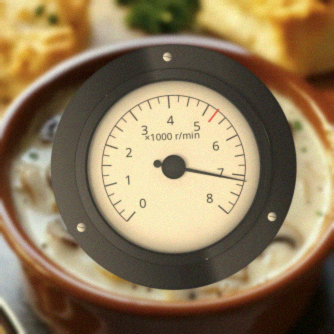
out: 7125 rpm
